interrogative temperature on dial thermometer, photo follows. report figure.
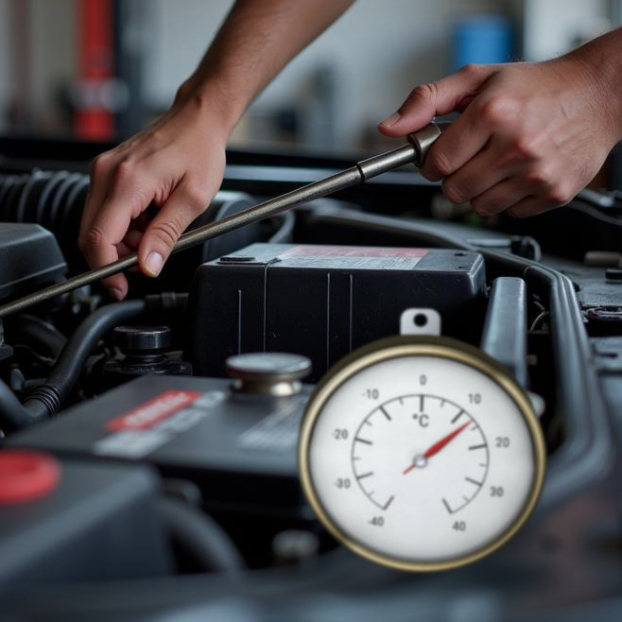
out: 12.5 °C
